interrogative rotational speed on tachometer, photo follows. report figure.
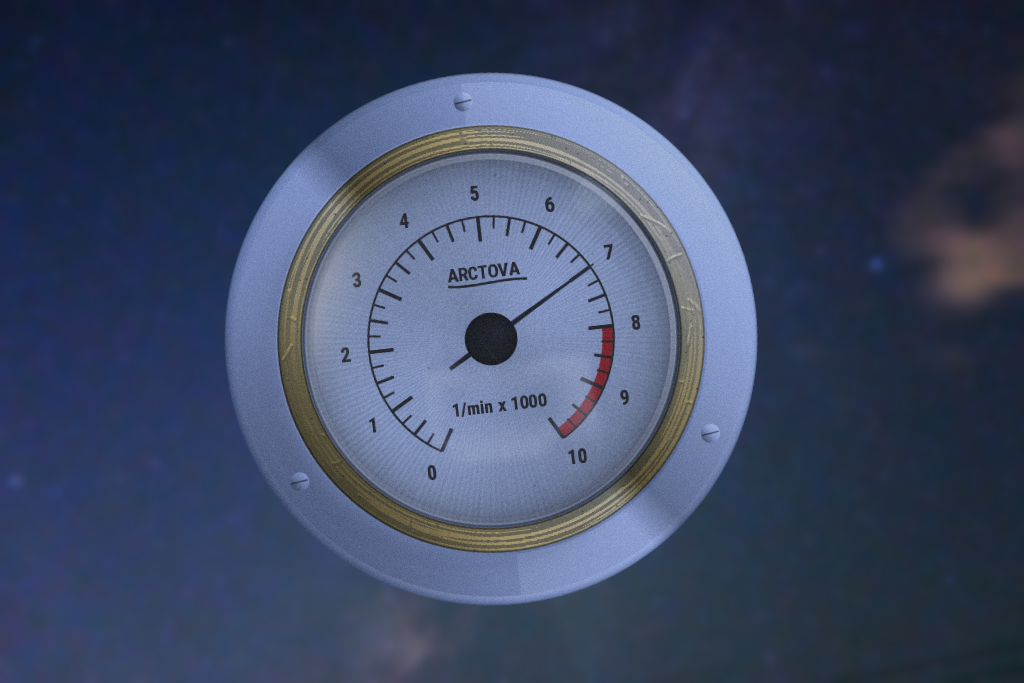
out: 7000 rpm
